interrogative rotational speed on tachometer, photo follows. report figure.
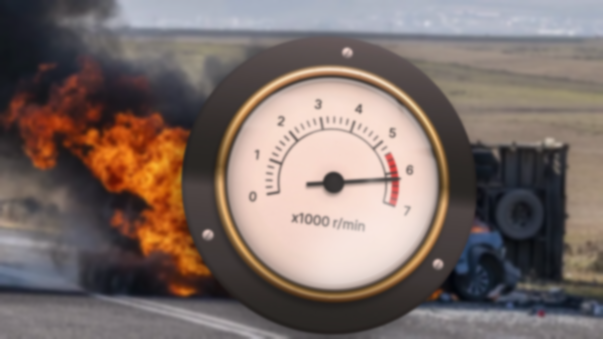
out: 6200 rpm
